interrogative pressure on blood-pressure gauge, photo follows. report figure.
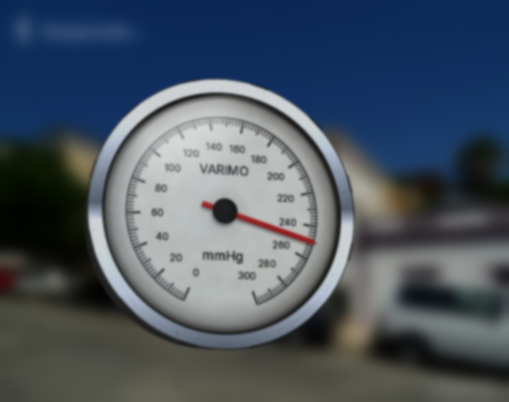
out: 250 mmHg
